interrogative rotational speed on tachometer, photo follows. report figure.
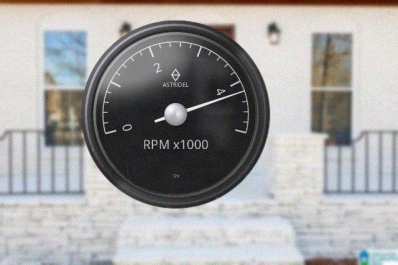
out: 4200 rpm
